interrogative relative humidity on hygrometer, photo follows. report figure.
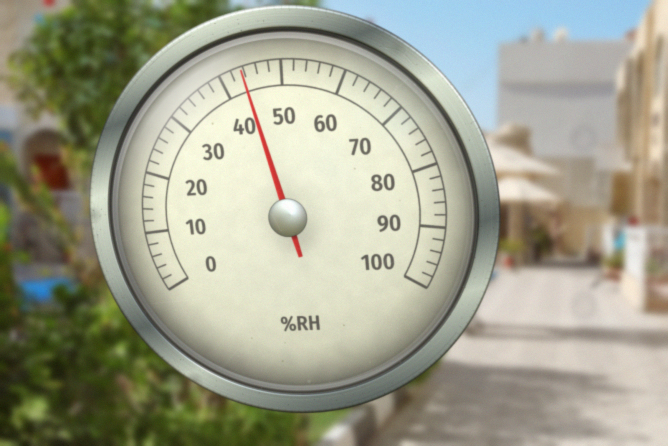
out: 44 %
